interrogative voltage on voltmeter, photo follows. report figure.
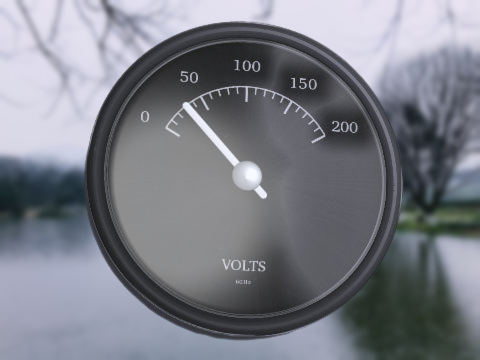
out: 30 V
